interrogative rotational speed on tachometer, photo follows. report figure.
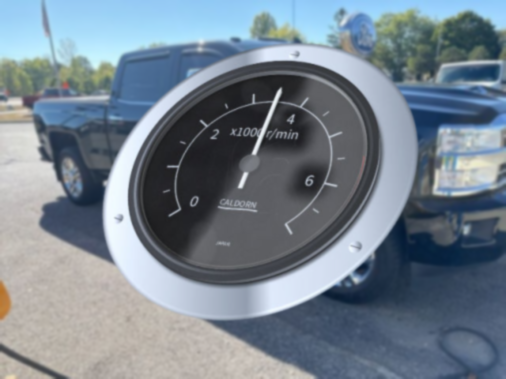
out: 3500 rpm
